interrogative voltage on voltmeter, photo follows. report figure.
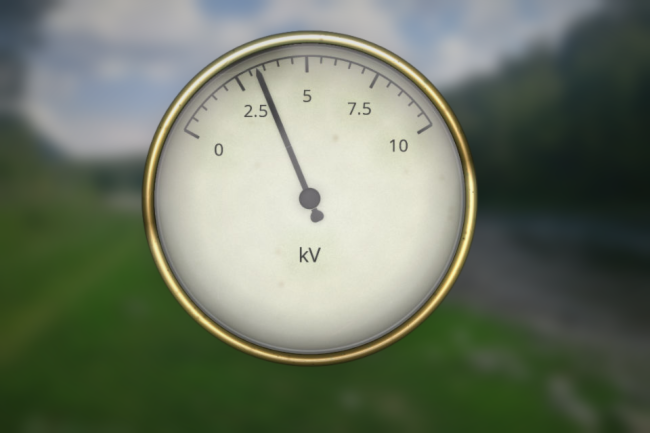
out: 3.25 kV
